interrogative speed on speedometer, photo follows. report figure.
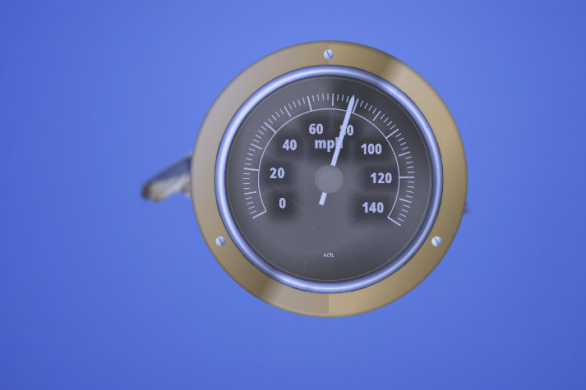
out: 78 mph
